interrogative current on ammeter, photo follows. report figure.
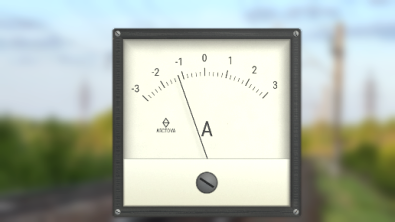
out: -1.2 A
